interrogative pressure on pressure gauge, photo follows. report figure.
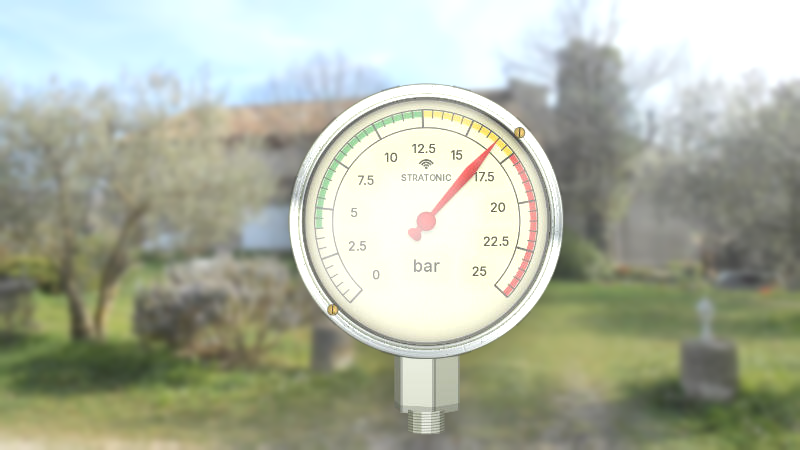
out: 16.5 bar
